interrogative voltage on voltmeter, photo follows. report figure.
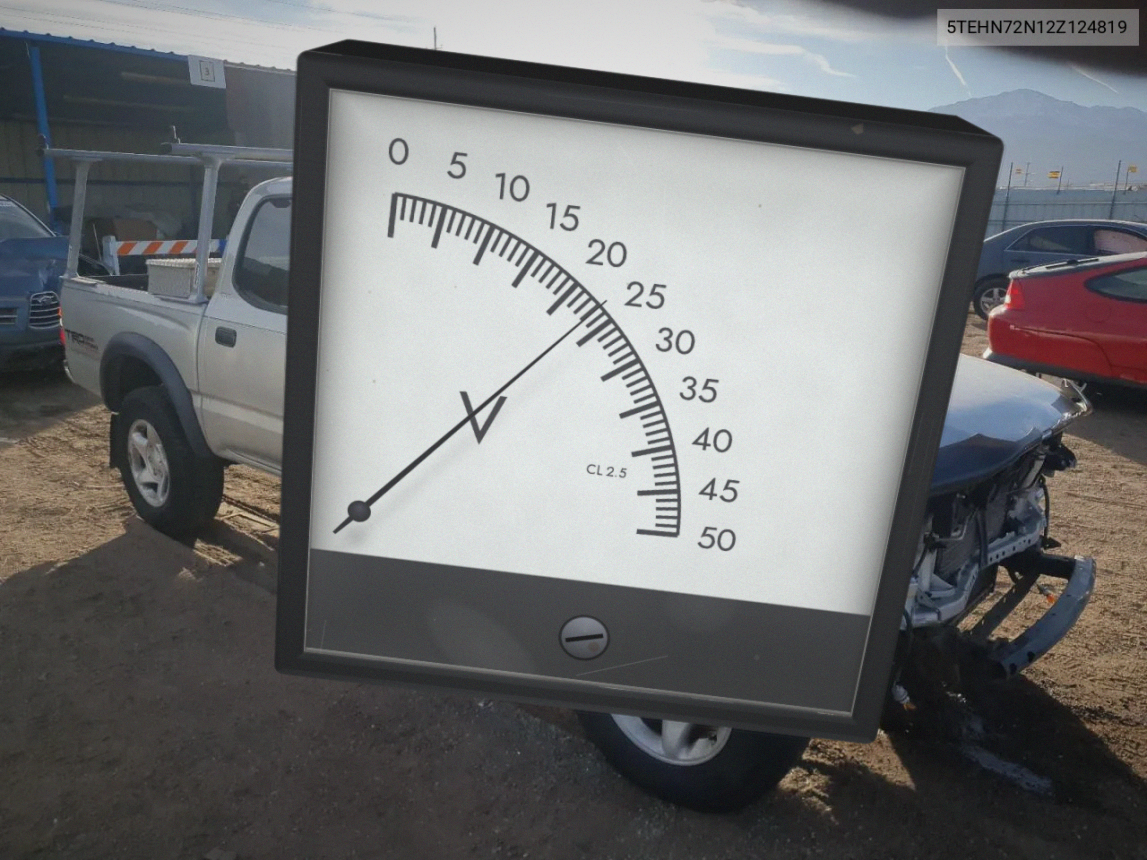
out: 23 V
